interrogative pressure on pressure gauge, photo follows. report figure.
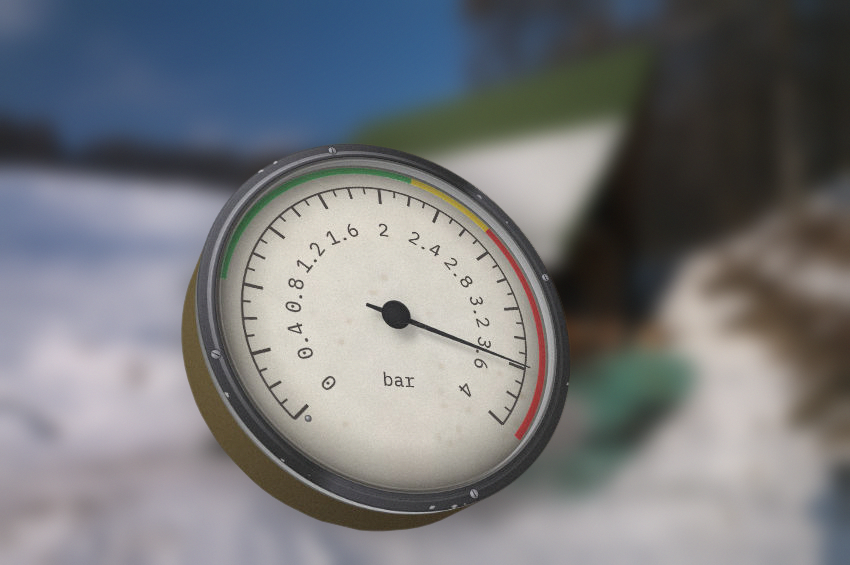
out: 3.6 bar
